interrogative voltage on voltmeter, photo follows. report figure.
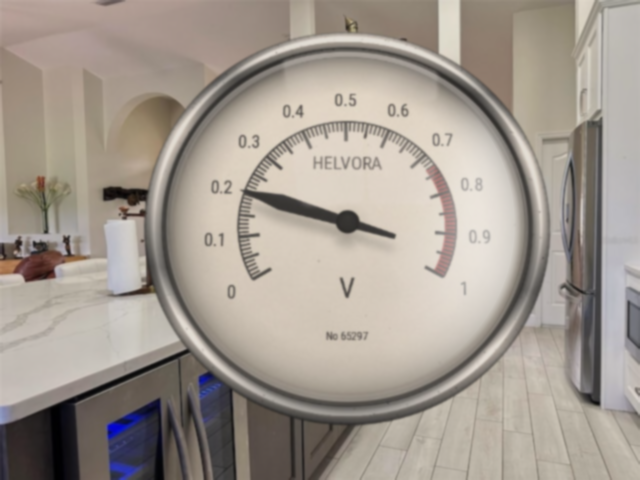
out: 0.2 V
